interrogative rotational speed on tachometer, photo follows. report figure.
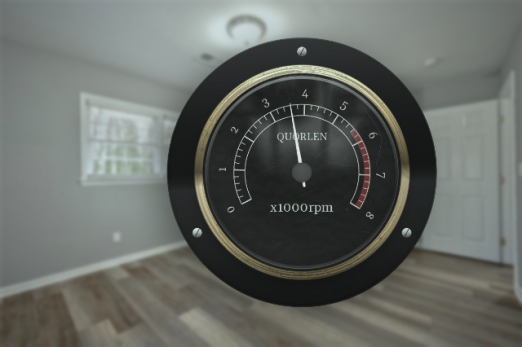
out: 3600 rpm
